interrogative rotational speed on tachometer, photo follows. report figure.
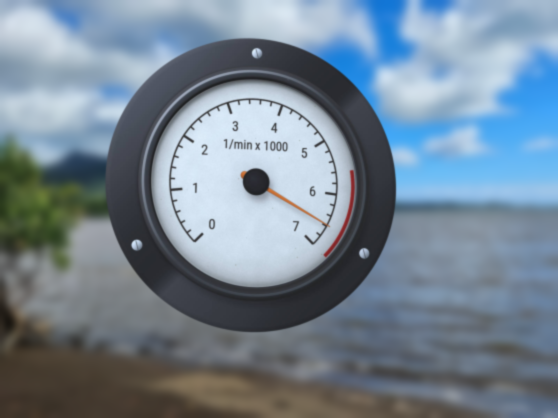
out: 6600 rpm
